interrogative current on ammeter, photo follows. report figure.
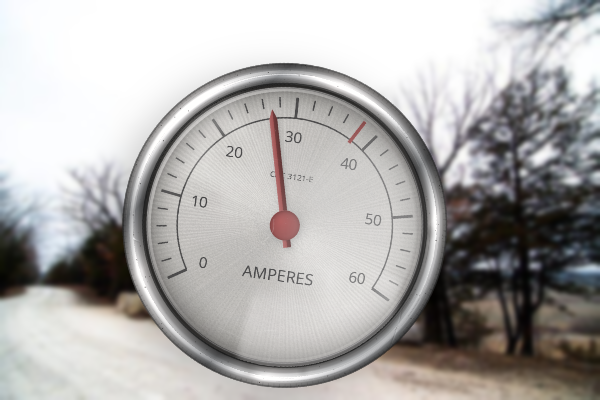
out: 27 A
